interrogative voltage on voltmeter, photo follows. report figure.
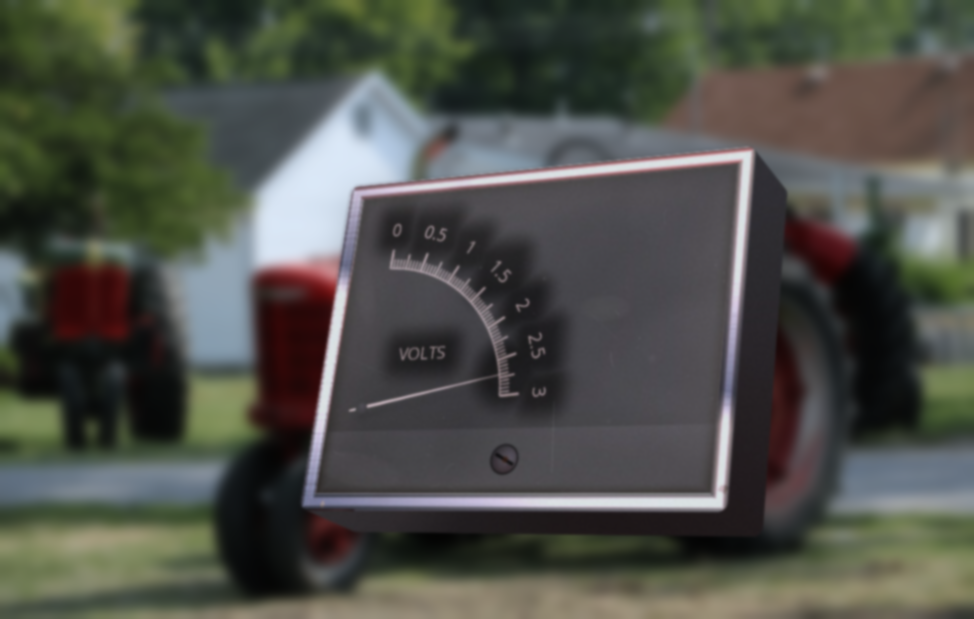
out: 2.75 V
